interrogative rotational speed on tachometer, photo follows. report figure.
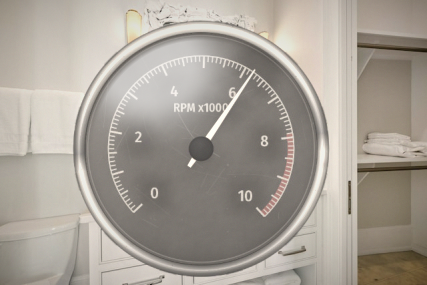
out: 6200 rpm
